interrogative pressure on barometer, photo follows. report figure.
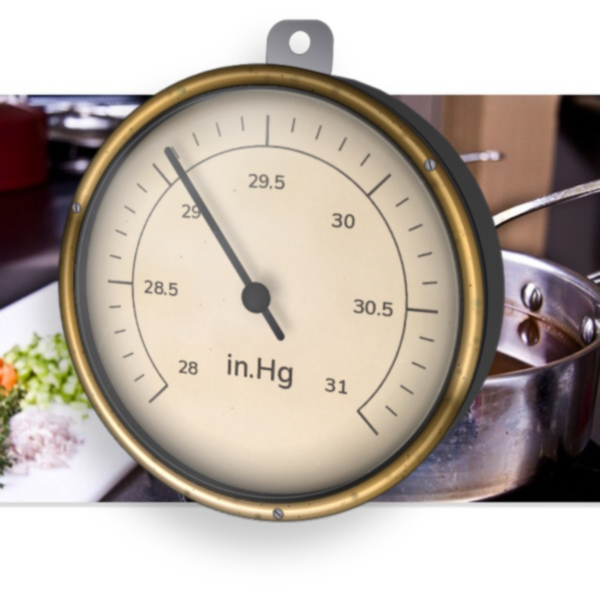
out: 29.1 inHg
